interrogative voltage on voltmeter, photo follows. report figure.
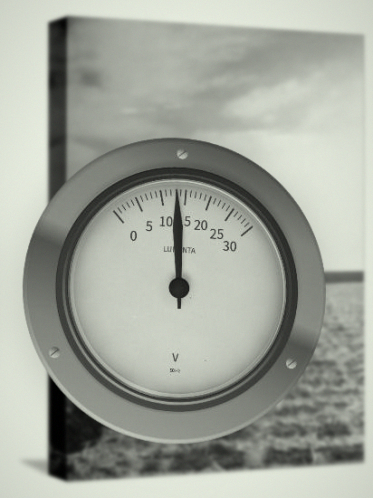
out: 13 V
